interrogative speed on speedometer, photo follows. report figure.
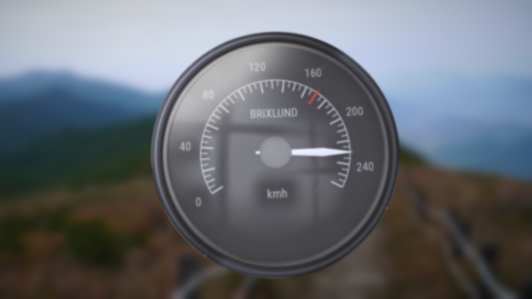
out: 230 km/h
